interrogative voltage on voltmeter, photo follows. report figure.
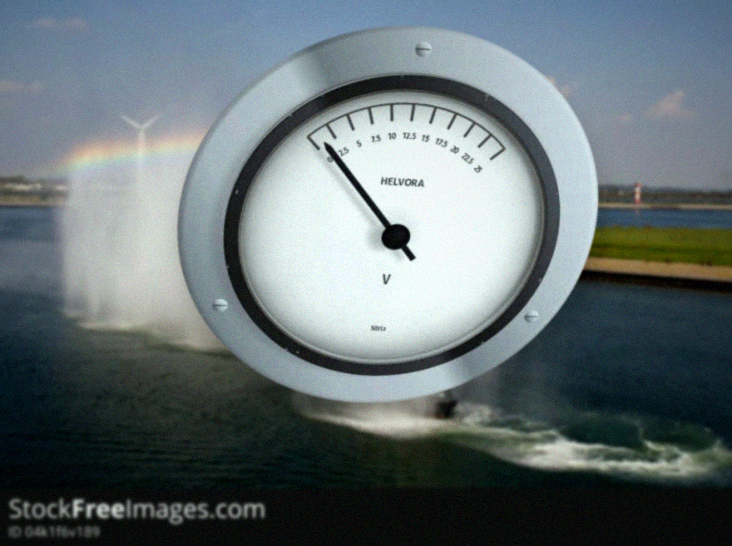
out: 1.25 V
